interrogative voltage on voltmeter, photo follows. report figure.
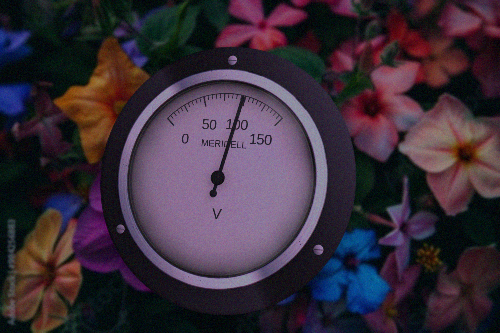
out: 100 V
